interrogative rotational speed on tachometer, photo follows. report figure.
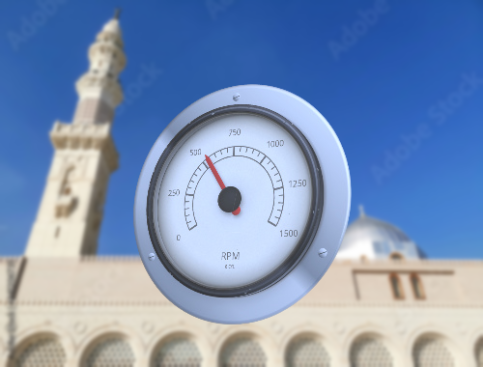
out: 550 rpm
